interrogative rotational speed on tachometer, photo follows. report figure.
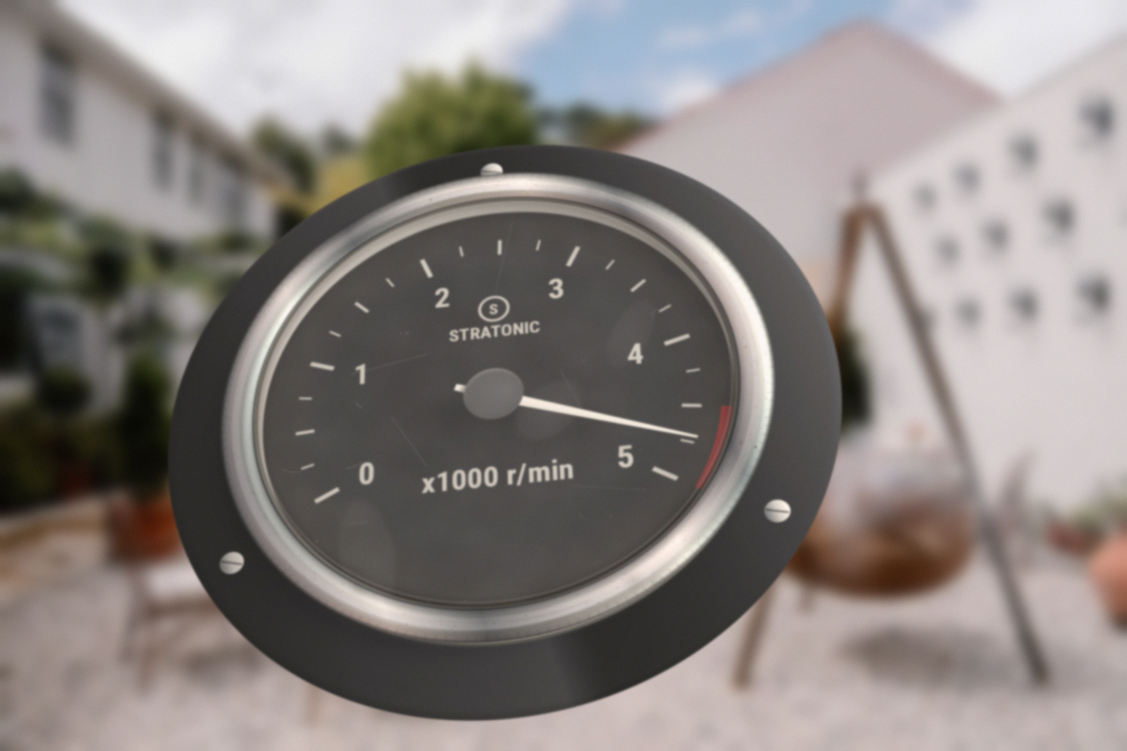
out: 4750 rpm
